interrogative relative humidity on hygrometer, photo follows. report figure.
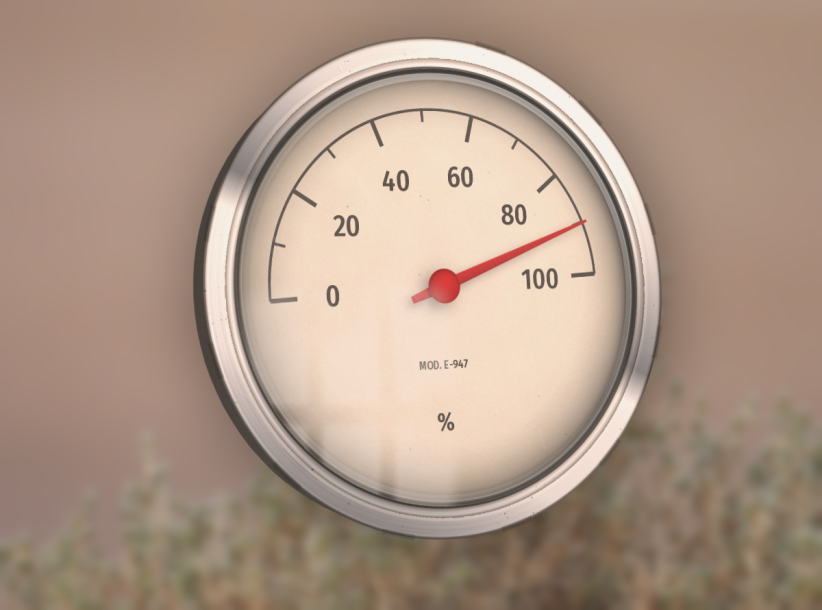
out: 90 %
